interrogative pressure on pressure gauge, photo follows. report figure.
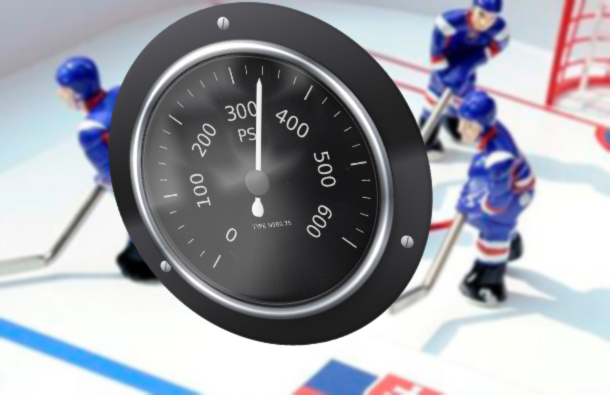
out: 340 psi
